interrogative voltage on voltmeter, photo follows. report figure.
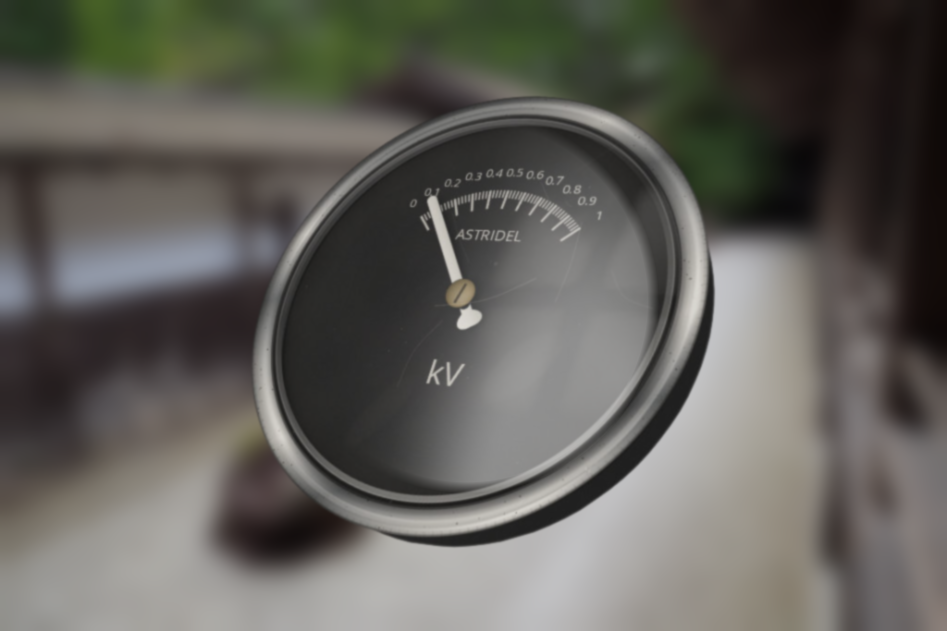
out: 0.1 kV
